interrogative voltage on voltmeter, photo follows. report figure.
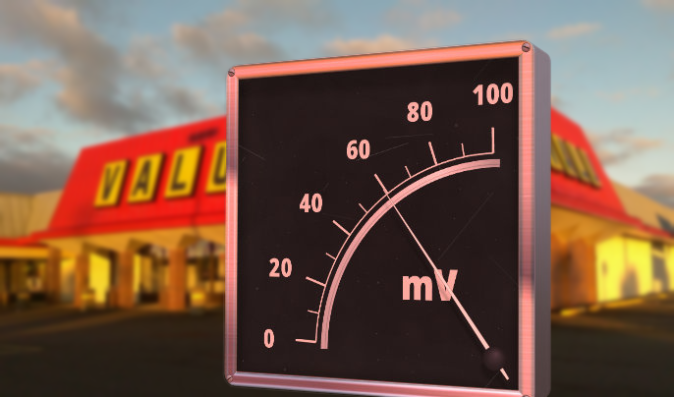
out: 60 mV
